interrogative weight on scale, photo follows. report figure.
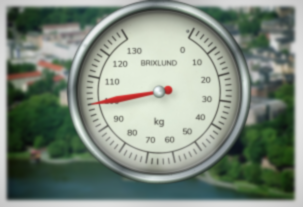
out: 100 kg
